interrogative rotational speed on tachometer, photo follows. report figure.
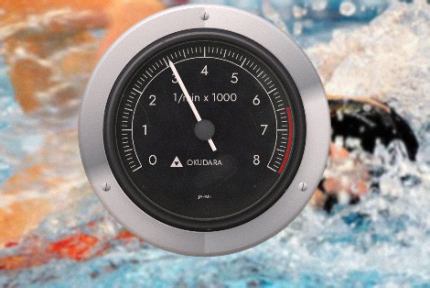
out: 3100 rpm
